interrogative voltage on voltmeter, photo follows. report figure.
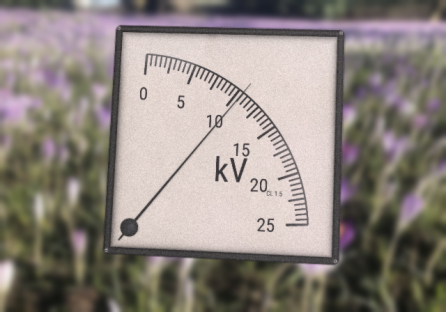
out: 10.5 kV
